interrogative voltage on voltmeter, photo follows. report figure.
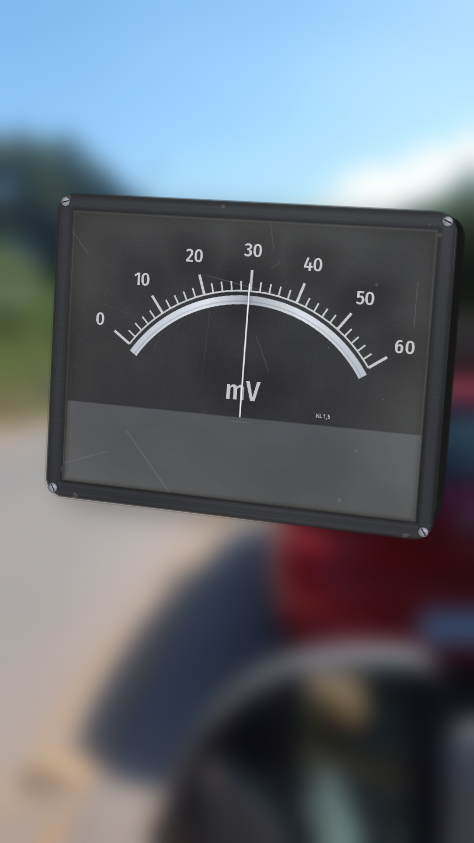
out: 30 mV
